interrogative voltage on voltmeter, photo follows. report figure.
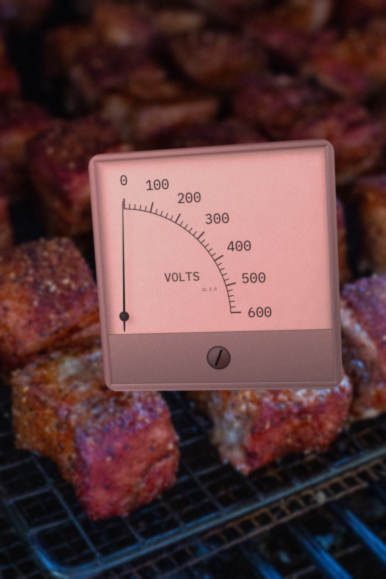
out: 0 V
